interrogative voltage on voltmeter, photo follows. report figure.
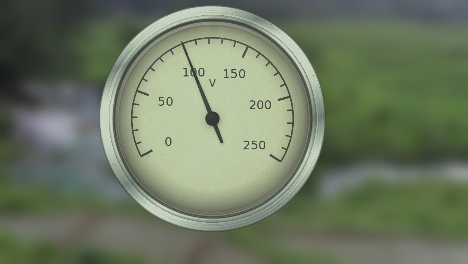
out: 100 V
